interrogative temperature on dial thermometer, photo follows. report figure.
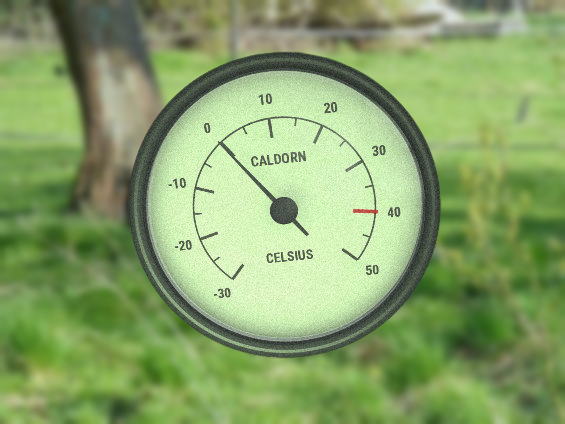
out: 0 °C
